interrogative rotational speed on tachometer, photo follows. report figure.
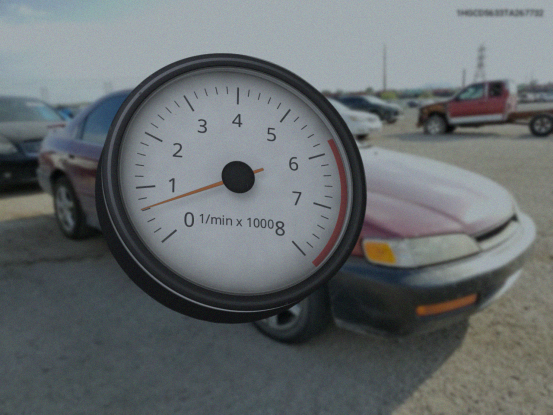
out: 600 rpm
